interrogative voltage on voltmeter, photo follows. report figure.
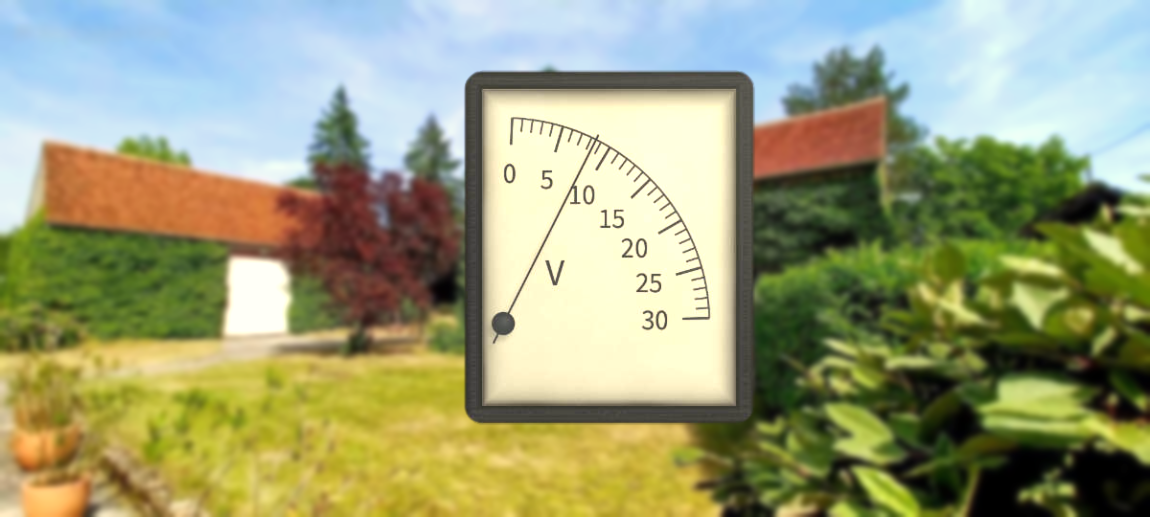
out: 8.5 V
